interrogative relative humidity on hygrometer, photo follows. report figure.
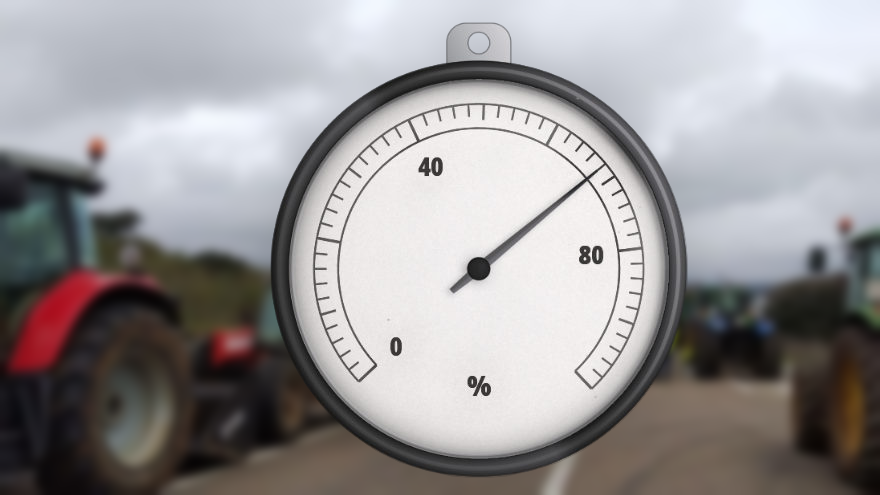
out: 68 %
